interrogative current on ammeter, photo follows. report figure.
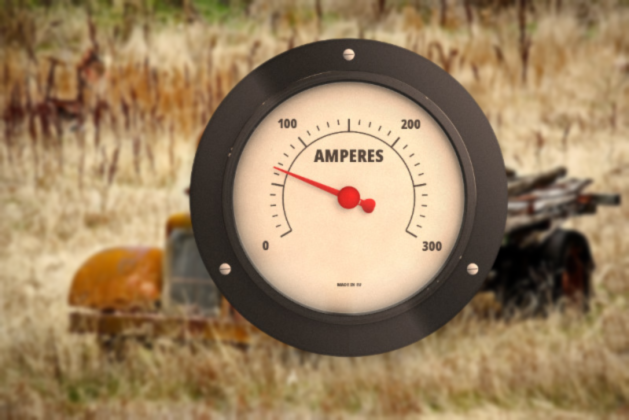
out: 65 A
